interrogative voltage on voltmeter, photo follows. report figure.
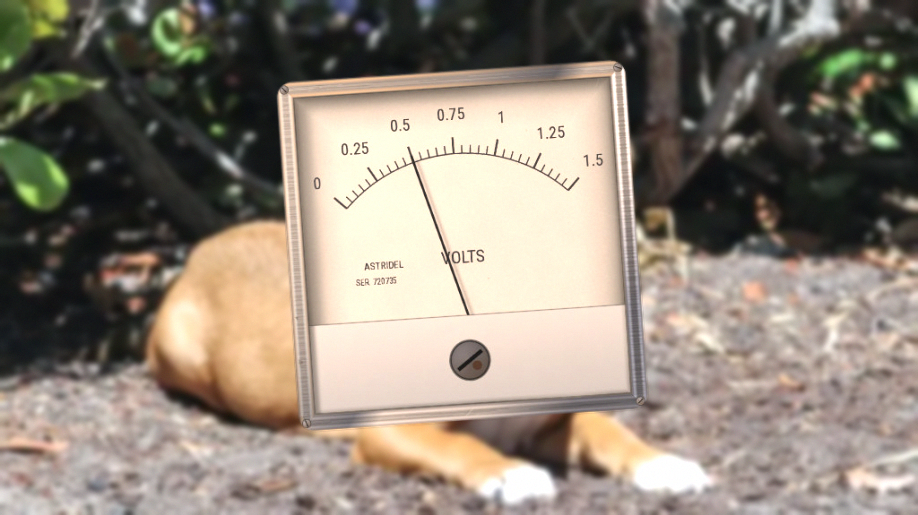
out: 0.5 V
